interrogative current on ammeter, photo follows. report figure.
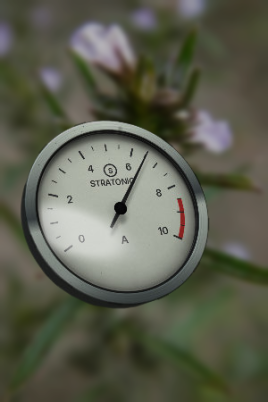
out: 6.5 A
